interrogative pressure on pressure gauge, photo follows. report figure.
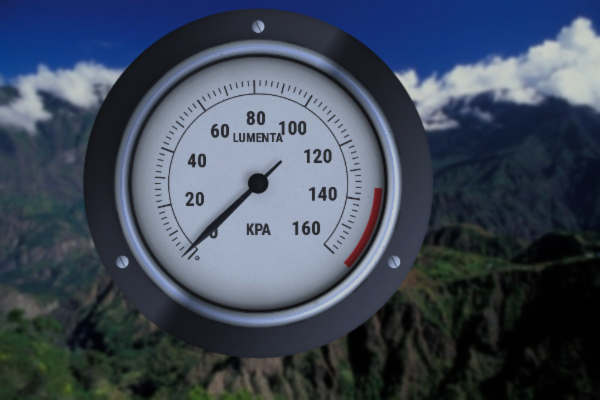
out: 2 kPa
